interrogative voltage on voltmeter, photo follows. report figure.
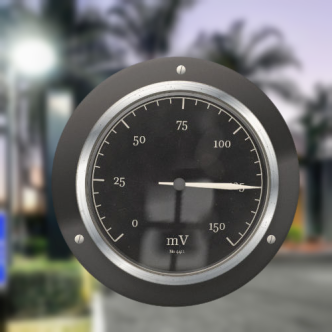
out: 125 mV
